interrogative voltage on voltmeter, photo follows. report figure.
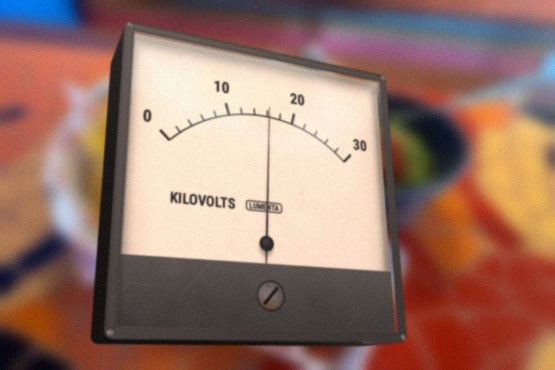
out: 16 kV
